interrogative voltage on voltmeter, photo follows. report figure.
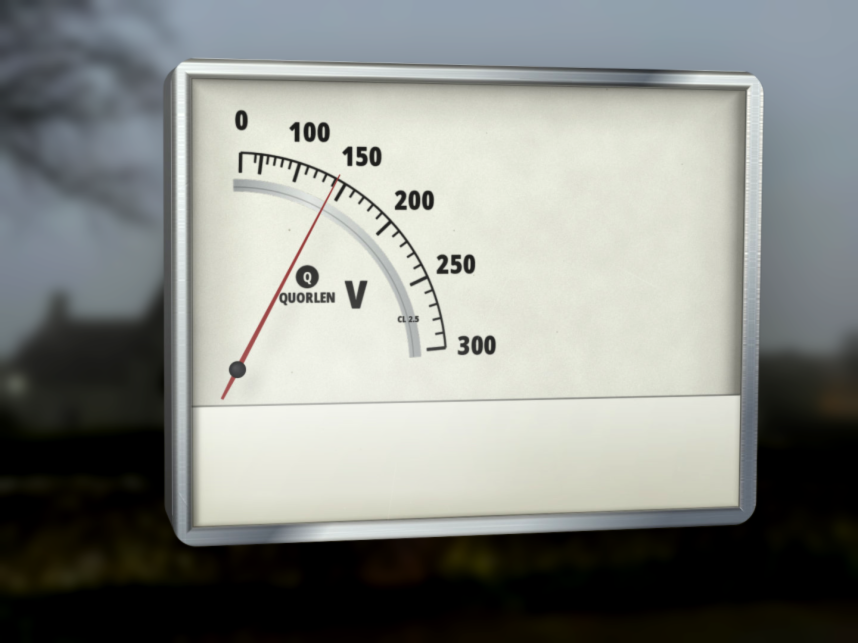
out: 140 V
